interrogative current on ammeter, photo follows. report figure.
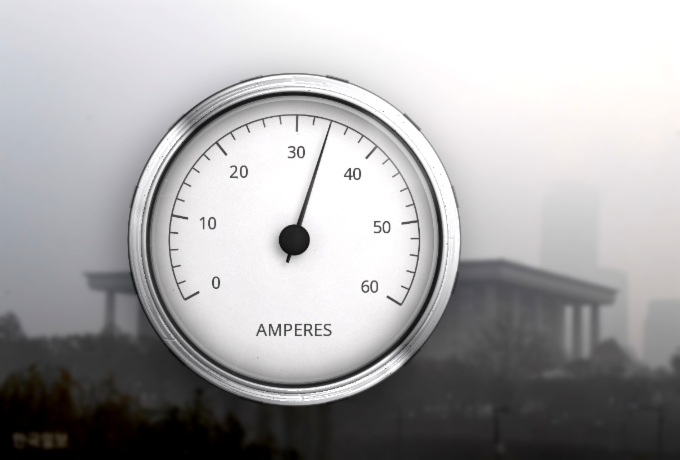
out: 34 A
